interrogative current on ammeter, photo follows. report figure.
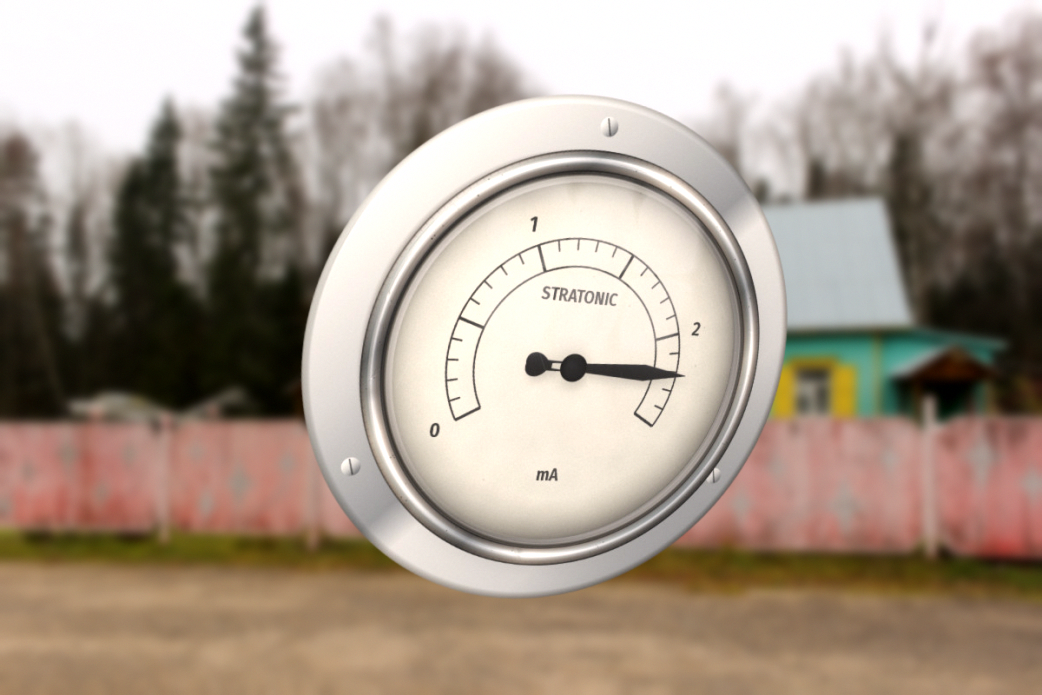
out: 2.2 mA
